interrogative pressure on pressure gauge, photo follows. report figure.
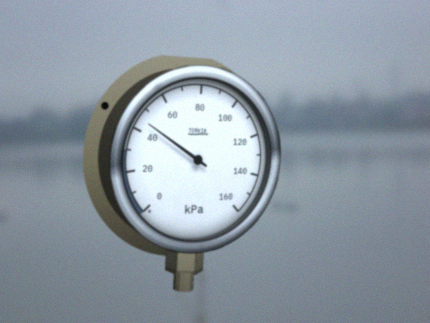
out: 45 kPa
